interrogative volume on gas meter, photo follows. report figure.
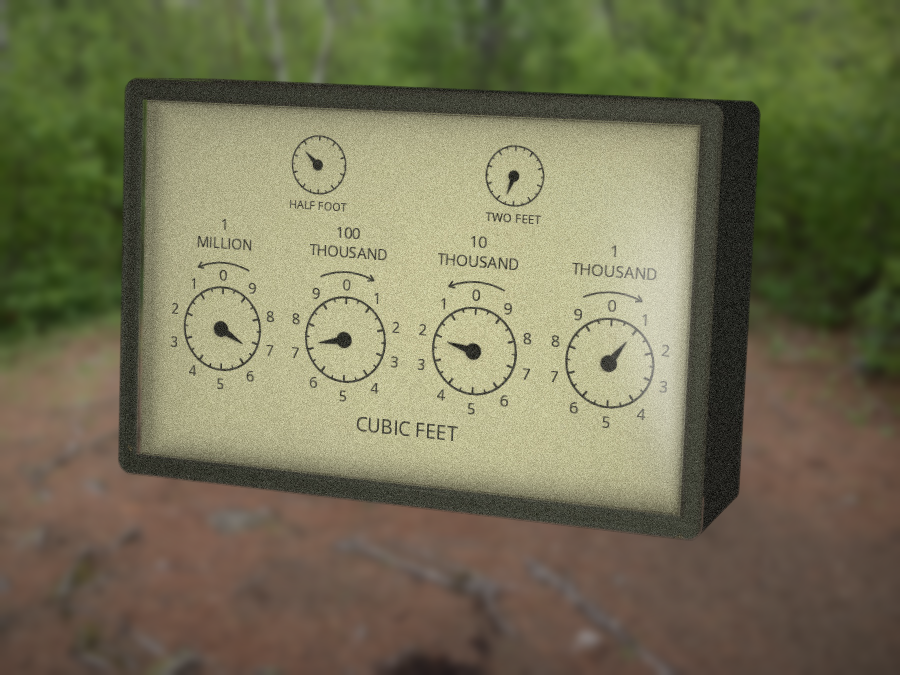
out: 672100 ft³
